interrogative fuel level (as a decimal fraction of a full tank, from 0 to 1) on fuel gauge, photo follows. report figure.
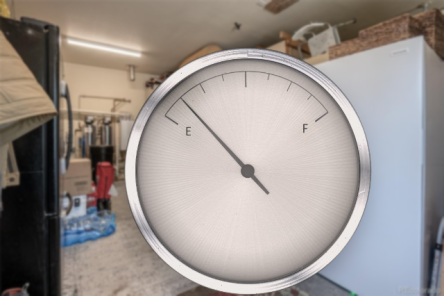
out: 0.125
